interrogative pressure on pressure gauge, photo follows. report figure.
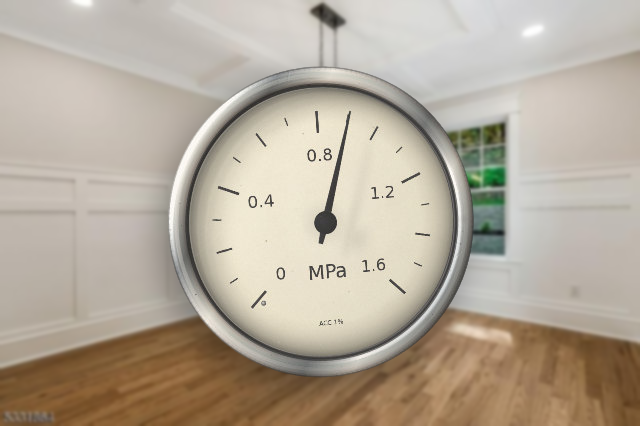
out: 0.9 MPa
